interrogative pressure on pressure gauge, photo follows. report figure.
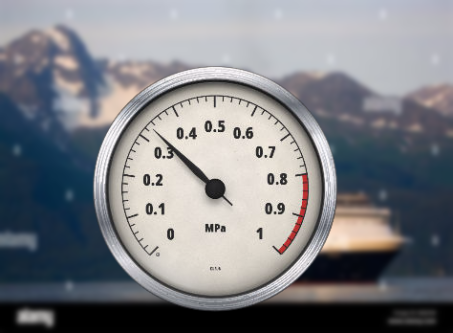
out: 0.33 MPa
